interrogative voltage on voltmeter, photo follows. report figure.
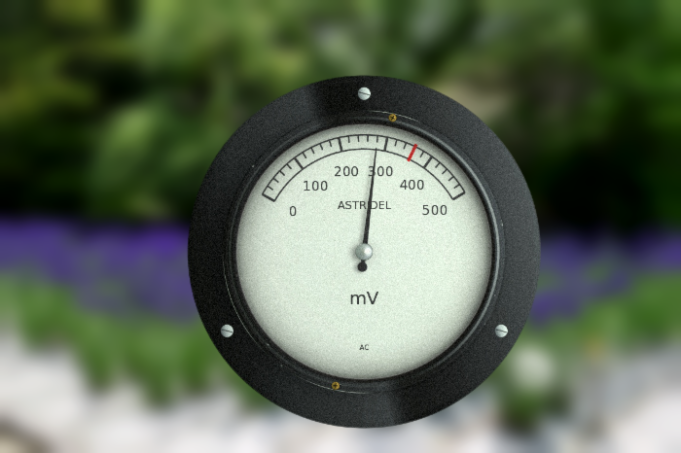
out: 280 mV
